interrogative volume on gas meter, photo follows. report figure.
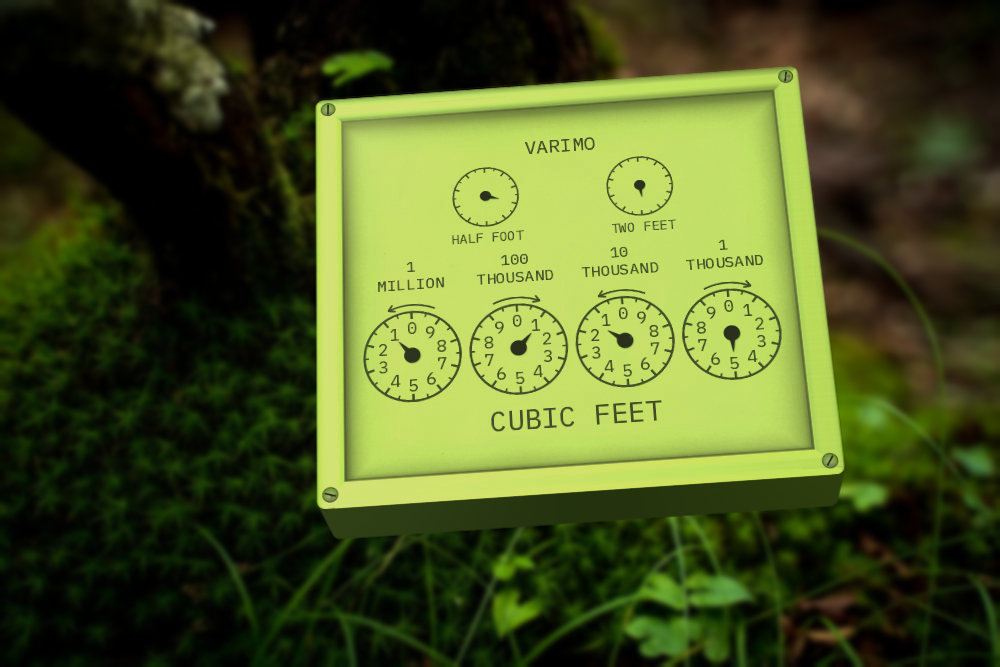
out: 111500 ft³
